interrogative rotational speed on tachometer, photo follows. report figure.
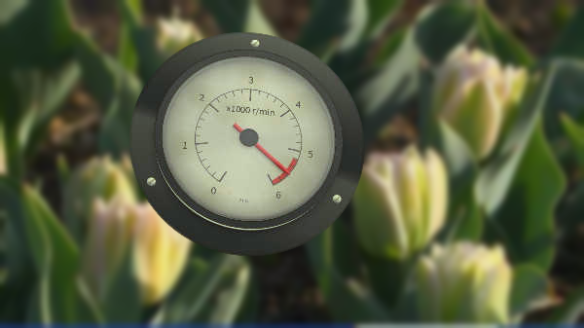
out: 5600 rpm
